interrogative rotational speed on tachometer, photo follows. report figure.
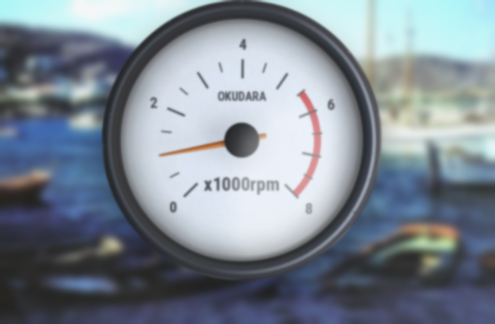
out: 1000 rpm
